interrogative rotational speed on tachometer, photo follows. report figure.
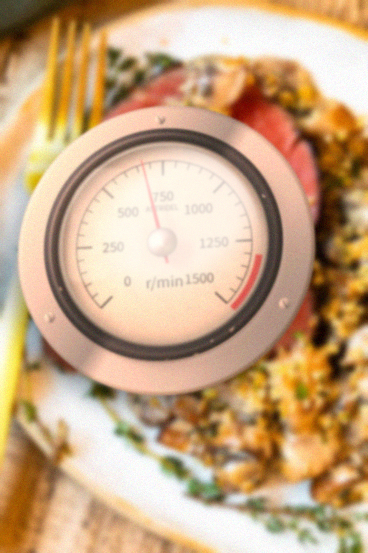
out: 675 rpm
